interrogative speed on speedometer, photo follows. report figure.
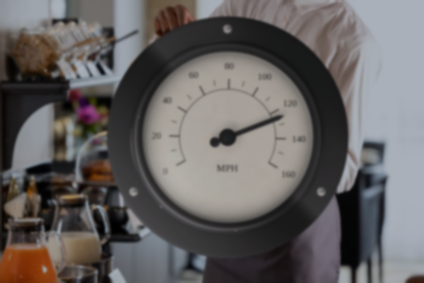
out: 125 mph
